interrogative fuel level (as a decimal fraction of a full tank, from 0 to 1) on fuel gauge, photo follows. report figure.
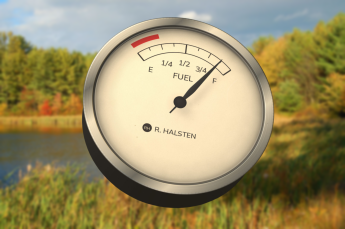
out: 0.875
